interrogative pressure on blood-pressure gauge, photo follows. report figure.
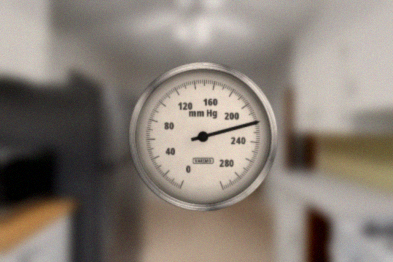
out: 220 mmHg
